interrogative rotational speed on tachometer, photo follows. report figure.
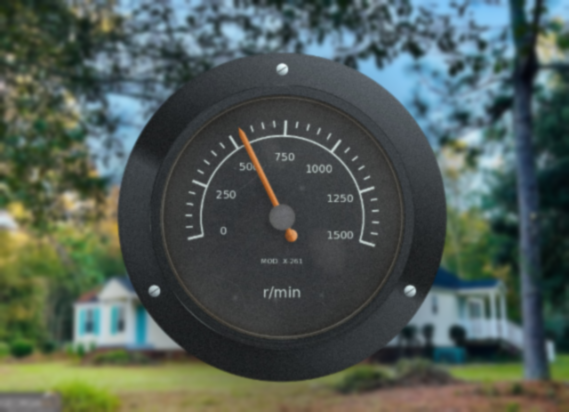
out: 550 rpm
